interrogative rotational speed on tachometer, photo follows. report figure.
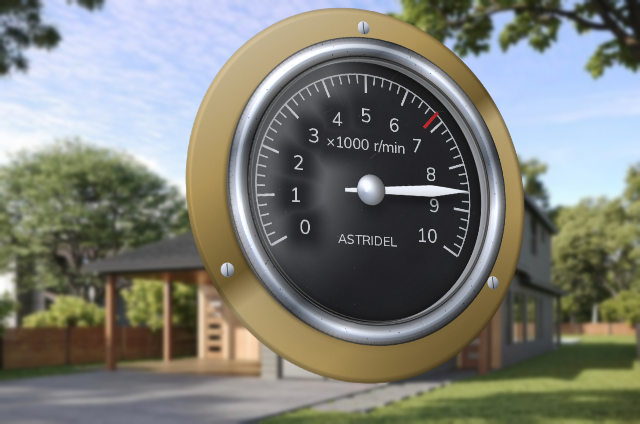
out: 8600 rpm
